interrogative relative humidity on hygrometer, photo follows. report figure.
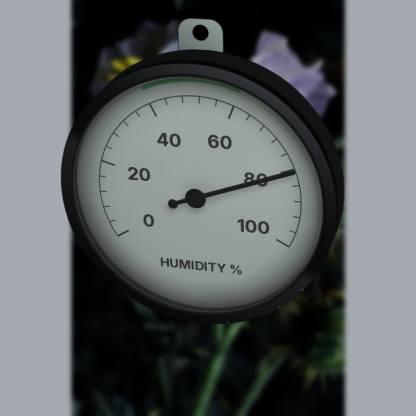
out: 80 %
